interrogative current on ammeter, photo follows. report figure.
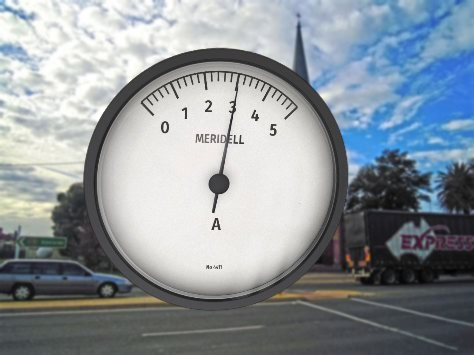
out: 3 A
